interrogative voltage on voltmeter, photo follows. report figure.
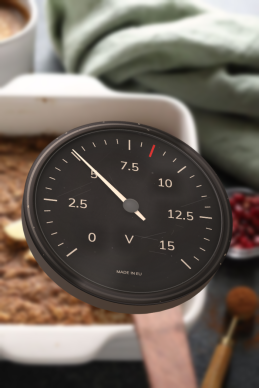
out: 5 V
